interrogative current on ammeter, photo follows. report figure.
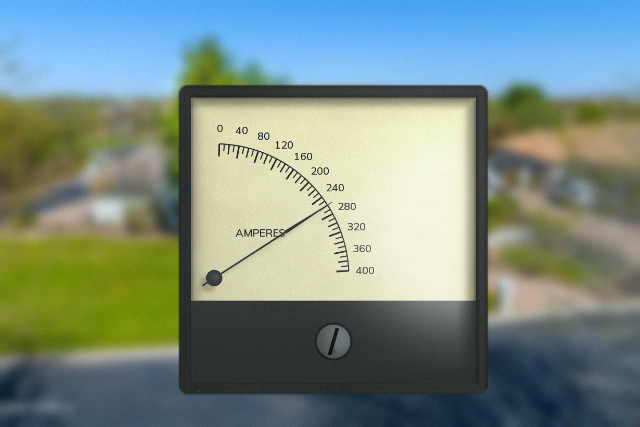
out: 260 A
